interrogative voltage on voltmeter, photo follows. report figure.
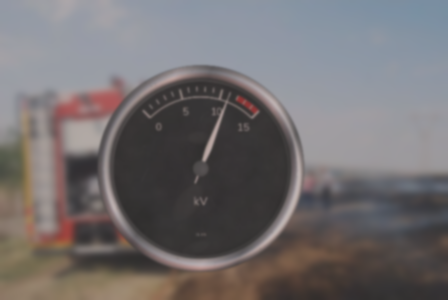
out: 11 kV
